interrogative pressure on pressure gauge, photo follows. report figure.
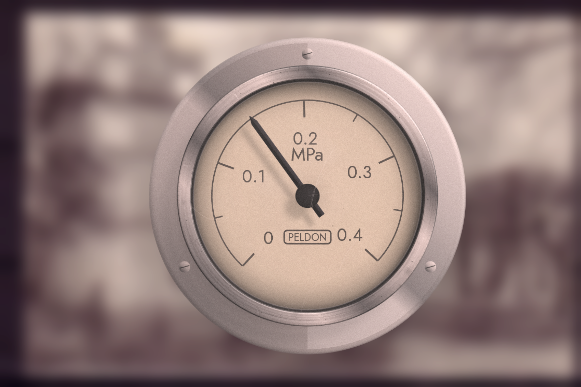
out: 0.15 MPa
